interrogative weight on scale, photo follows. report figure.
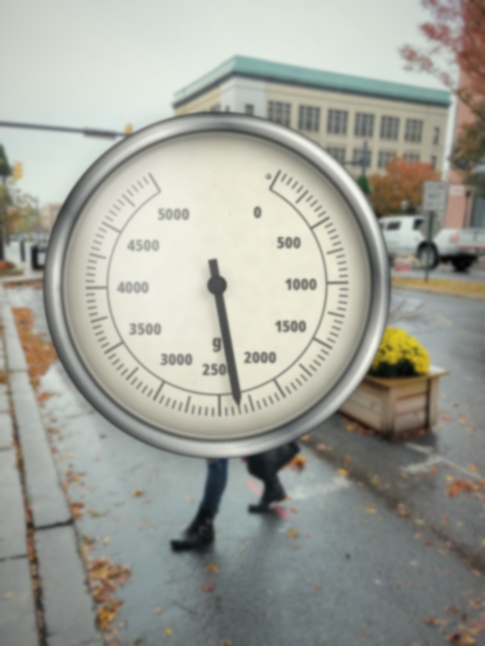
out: 2350 g
